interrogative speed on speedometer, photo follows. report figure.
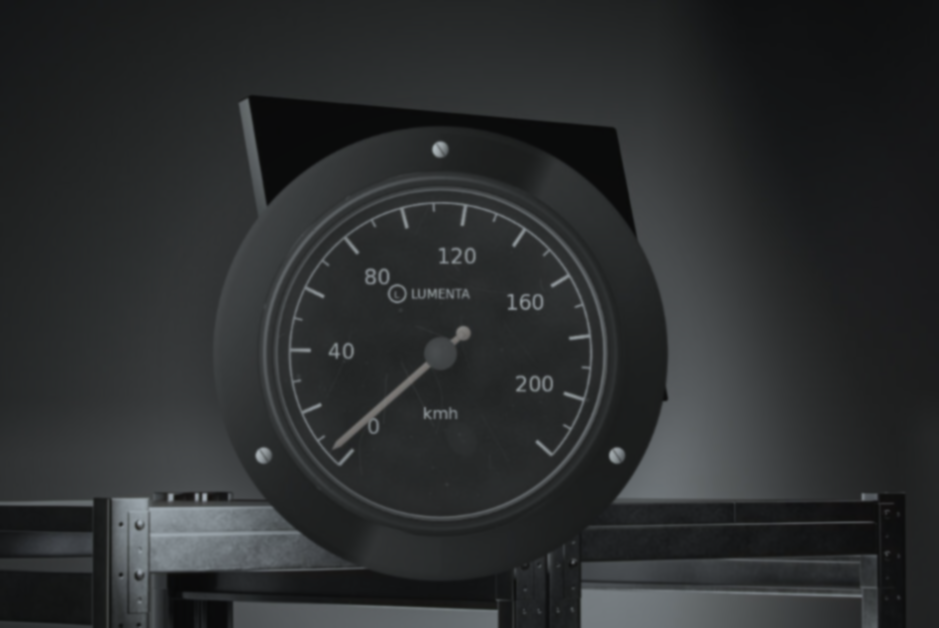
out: 5 km/h
